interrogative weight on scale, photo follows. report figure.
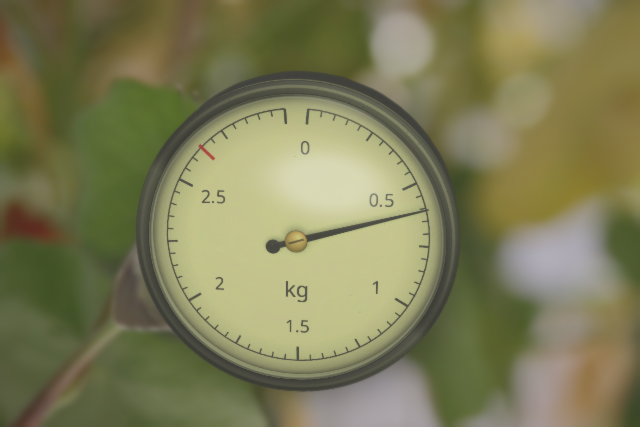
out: 0.6 kg
